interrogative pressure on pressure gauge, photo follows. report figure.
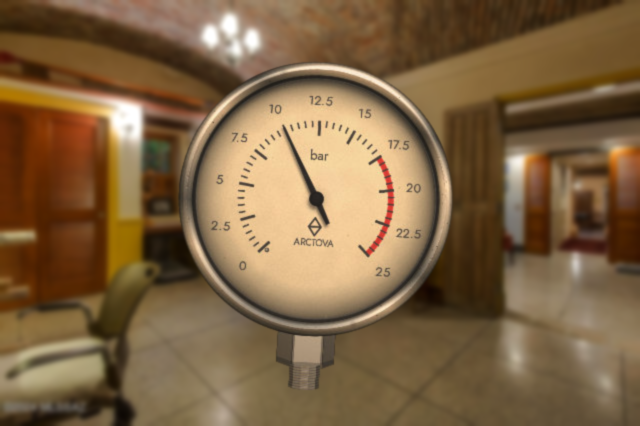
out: 10 bar
